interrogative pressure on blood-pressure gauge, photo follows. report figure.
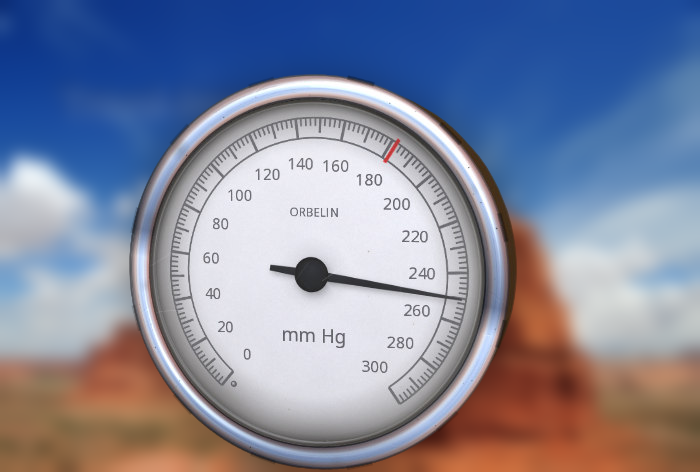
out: 250 mmHg
